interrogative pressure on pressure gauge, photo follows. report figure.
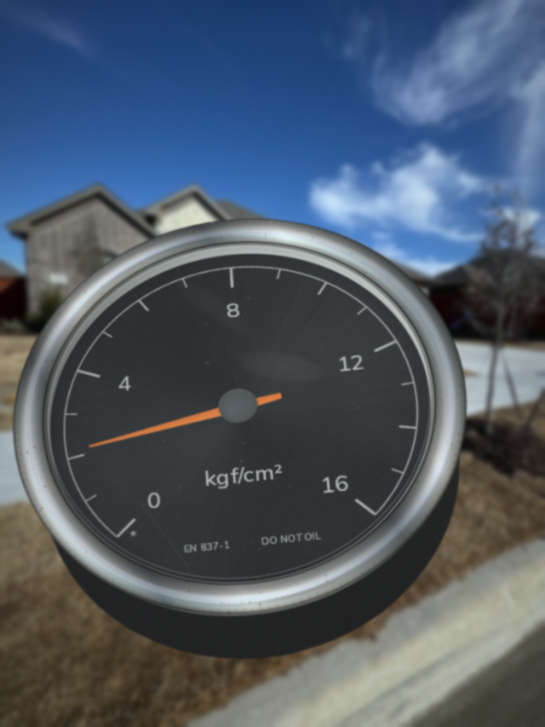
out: 2 kg/cm²
